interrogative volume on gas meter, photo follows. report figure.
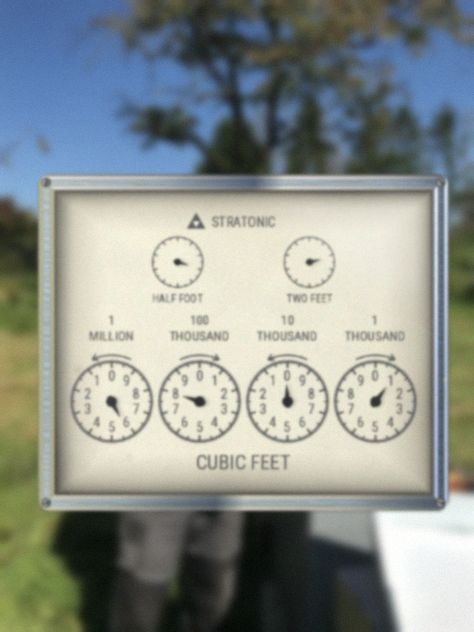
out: 580100 ft³
